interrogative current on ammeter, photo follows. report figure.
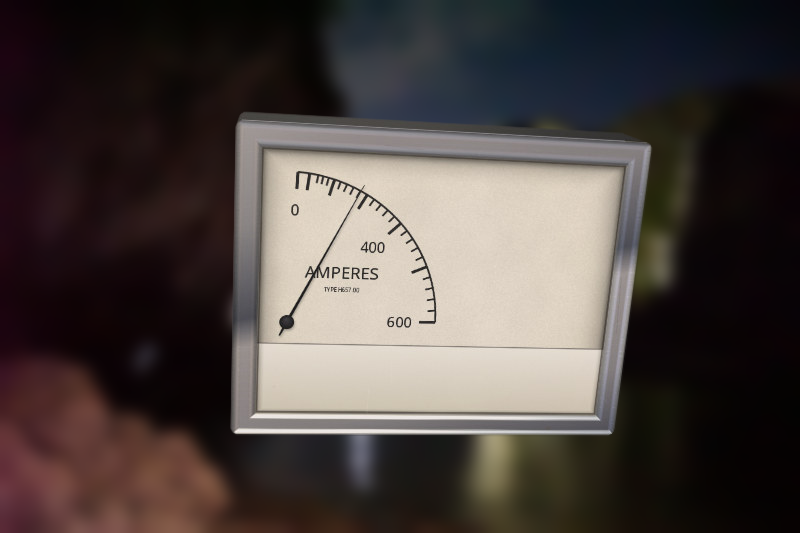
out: 280 A
